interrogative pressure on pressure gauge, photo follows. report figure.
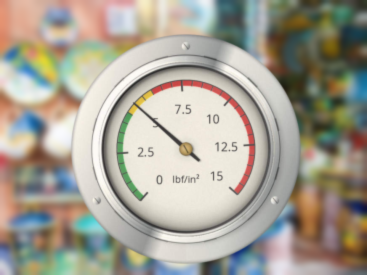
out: 5 psi
